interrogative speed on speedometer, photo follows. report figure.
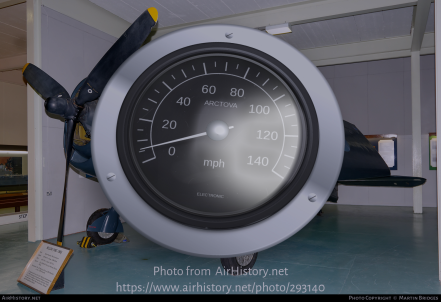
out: 5 mph
